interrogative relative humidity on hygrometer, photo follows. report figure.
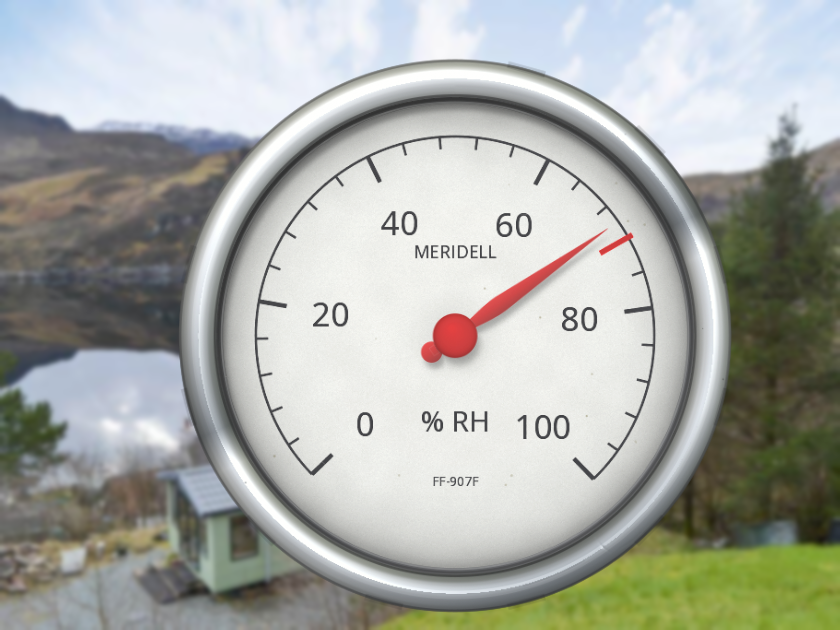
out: 70 %
